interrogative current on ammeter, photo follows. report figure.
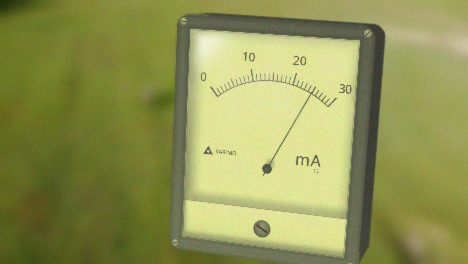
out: 25 mA
